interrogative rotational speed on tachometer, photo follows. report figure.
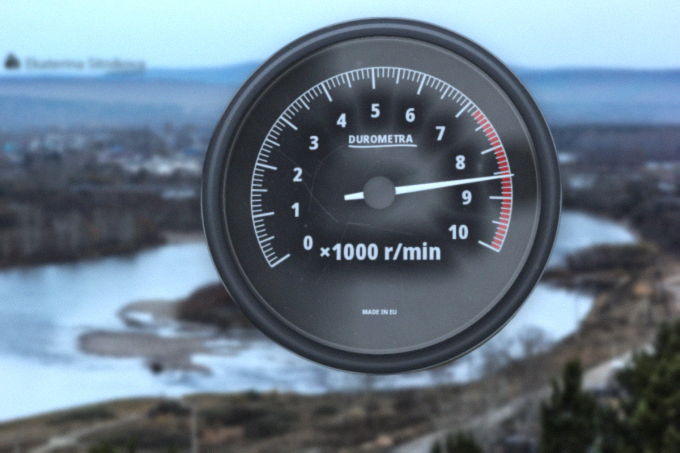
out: 8600 rpm
